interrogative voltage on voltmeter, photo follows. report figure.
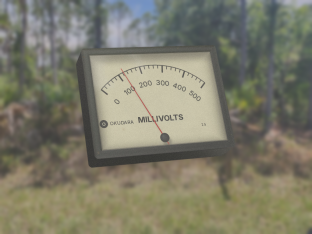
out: 120 mV
